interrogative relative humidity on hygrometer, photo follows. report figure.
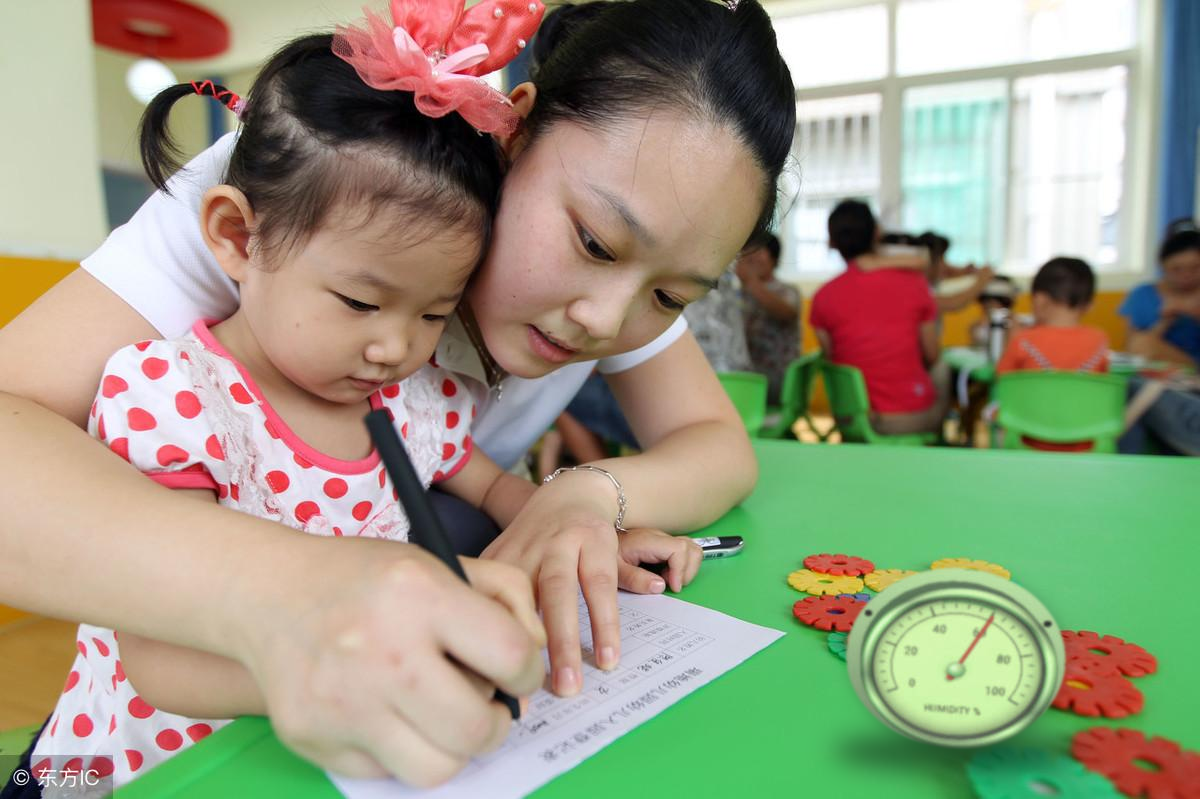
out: 60 %
